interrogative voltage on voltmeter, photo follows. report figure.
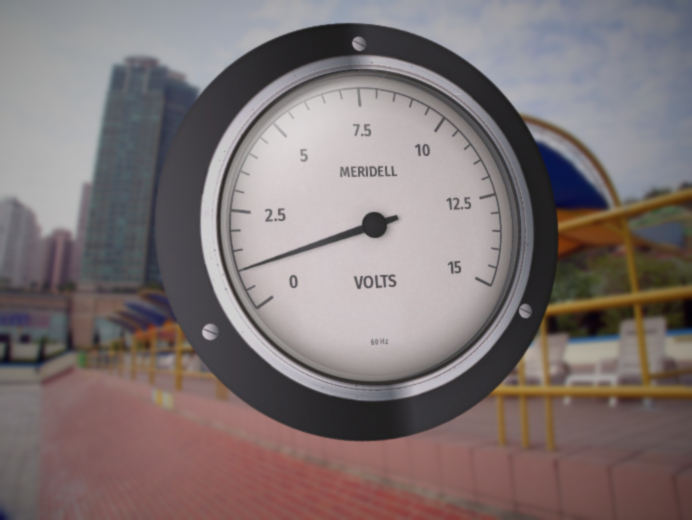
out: 1 V
